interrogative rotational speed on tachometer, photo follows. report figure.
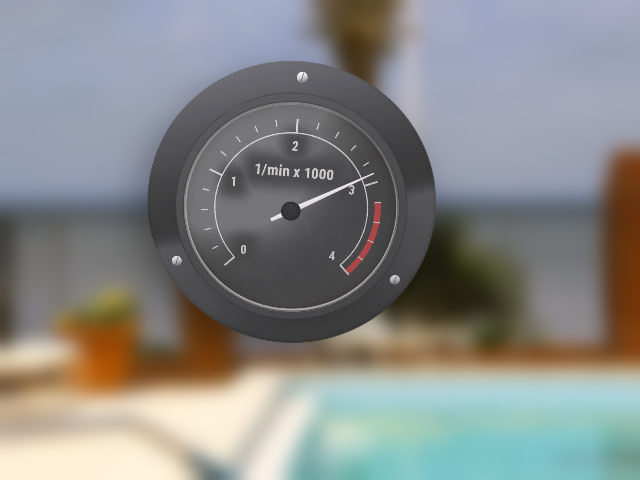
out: 2900 rpm
